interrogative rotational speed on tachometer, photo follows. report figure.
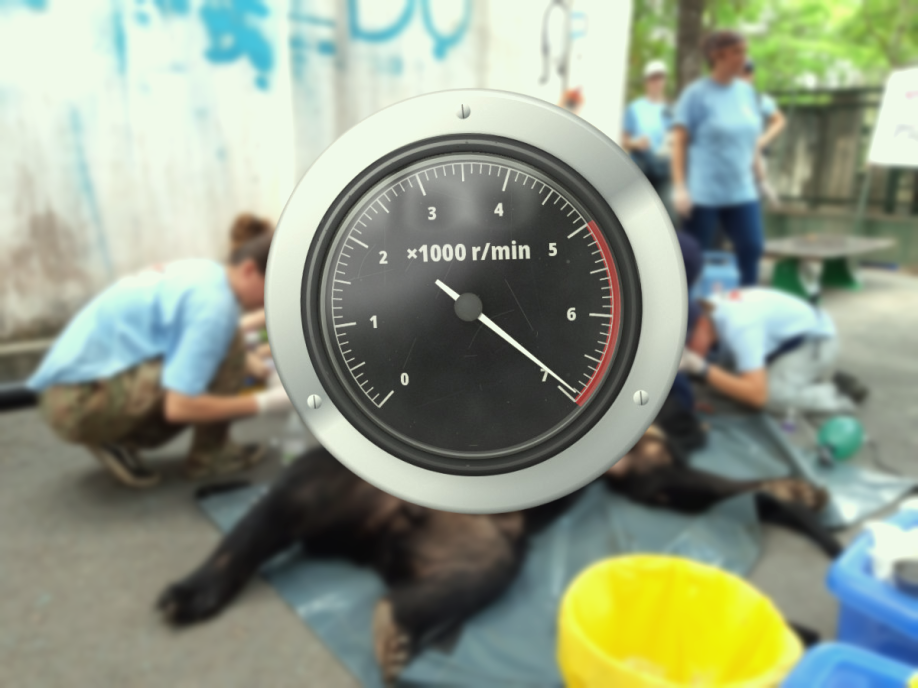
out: 6900 rpm
